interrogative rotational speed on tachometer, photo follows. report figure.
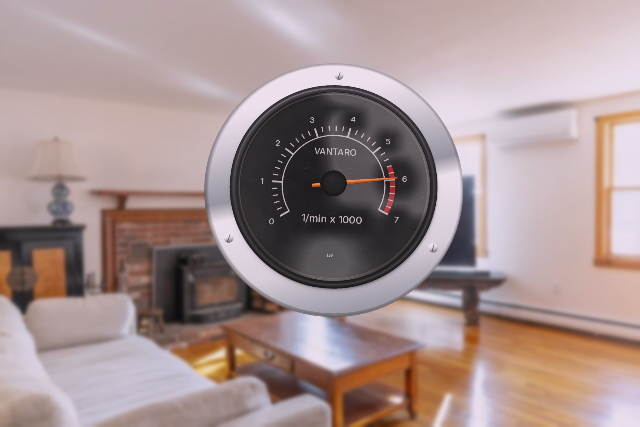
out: 6000 rpm
